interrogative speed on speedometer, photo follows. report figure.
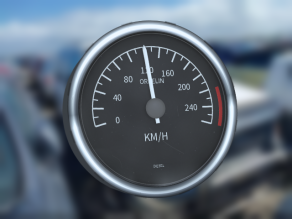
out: 120 km/h
